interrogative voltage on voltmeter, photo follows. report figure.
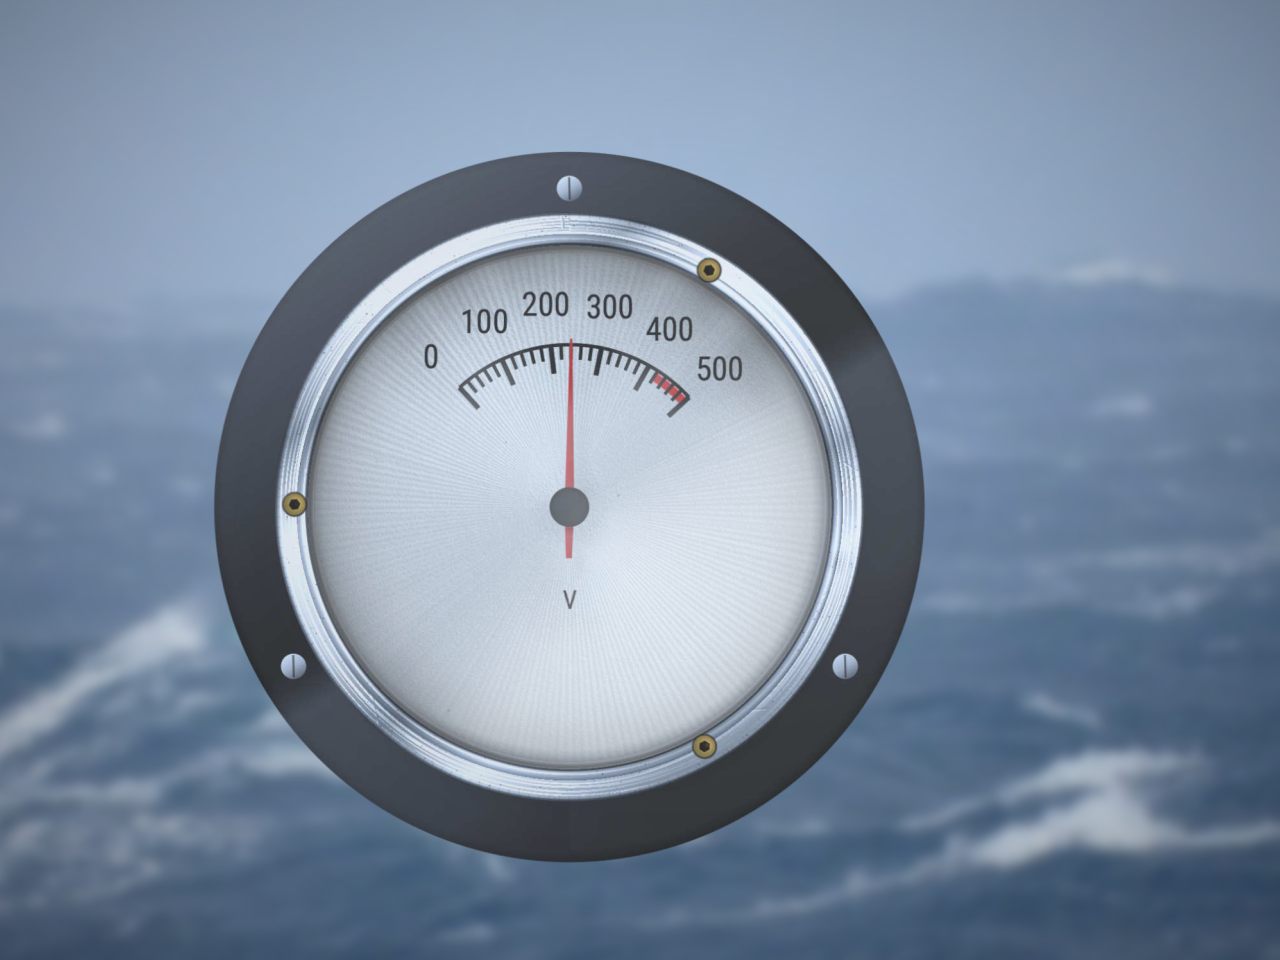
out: 240 V
